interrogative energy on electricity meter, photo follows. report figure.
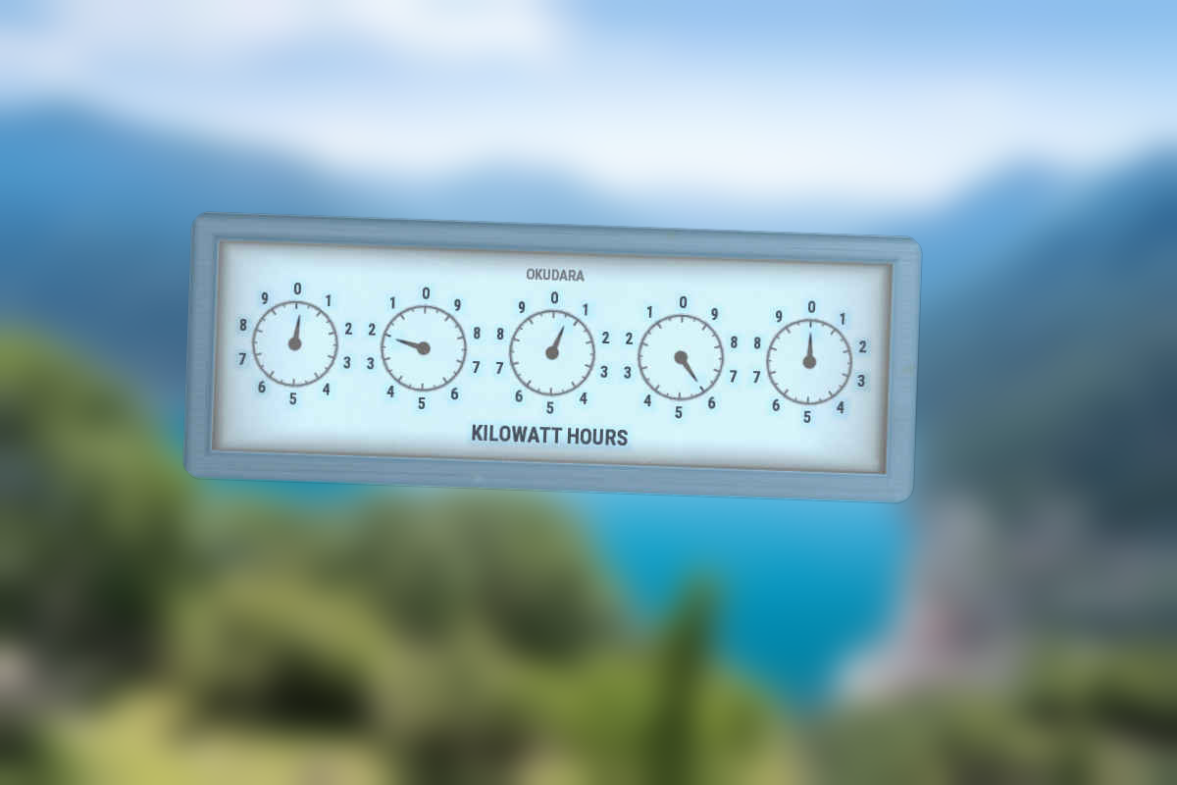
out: 2060 kWh
